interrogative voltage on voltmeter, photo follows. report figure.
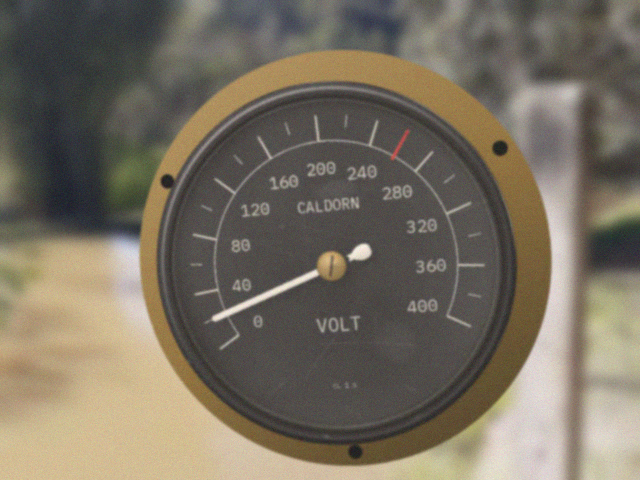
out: 20 V
